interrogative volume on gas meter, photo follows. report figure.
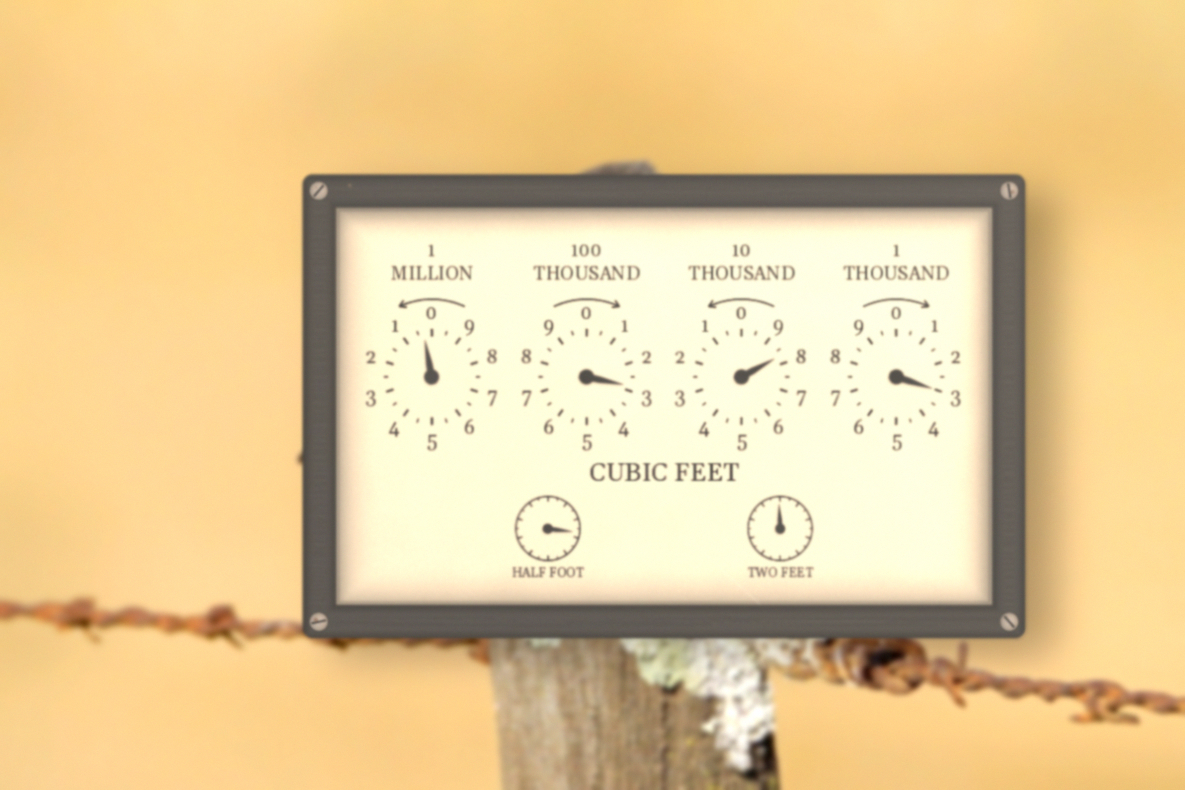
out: 28300 ft³
